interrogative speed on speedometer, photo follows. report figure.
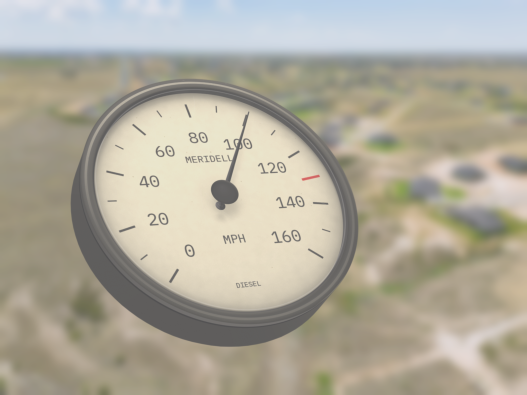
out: 100 mph
